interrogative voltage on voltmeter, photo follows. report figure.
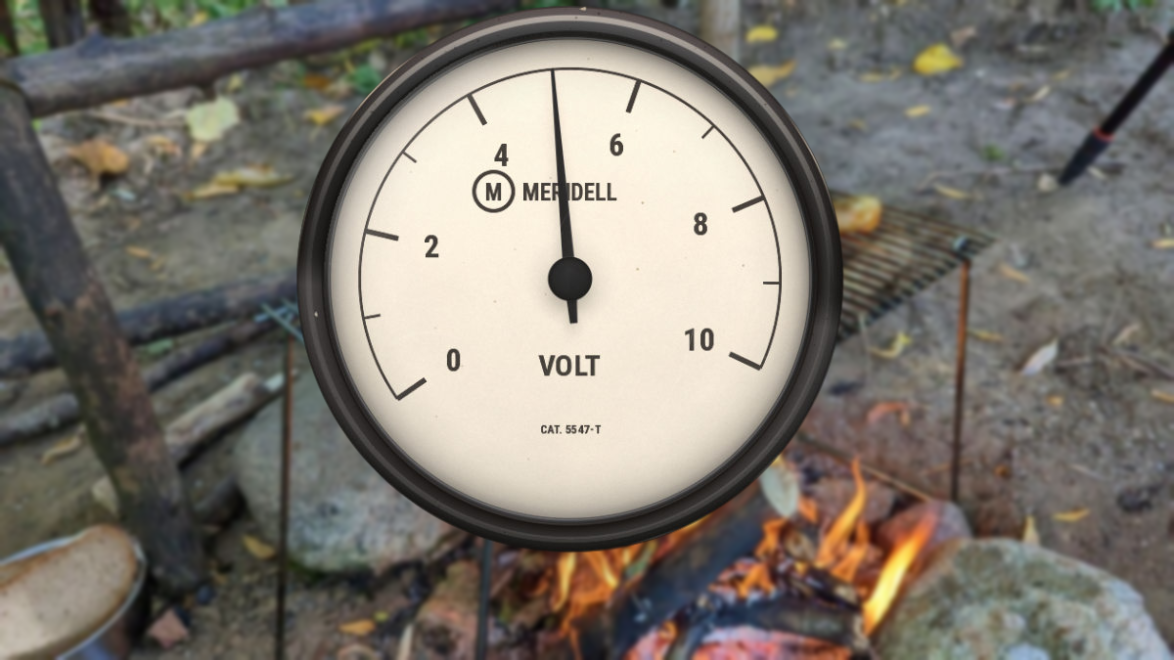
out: 5 V
